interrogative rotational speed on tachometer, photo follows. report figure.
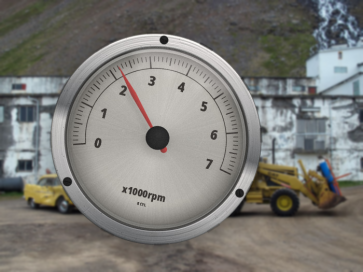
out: 2200 rpm
